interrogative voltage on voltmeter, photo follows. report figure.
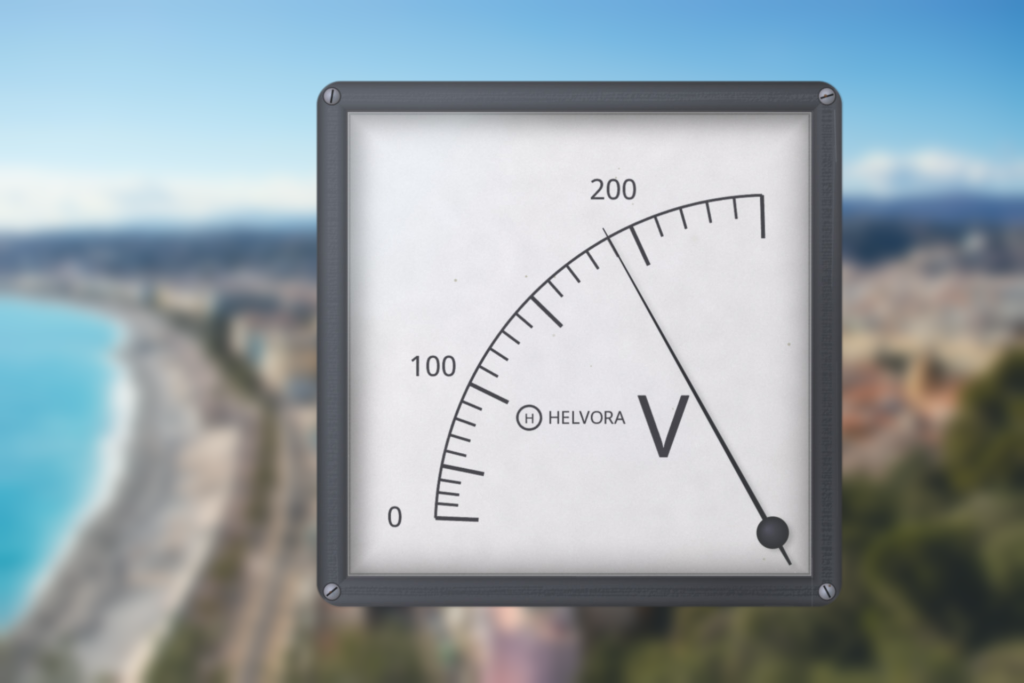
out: 190 V
